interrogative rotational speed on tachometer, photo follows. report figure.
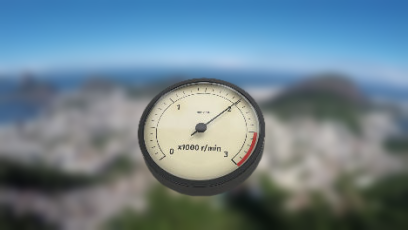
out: 2000 rpm
